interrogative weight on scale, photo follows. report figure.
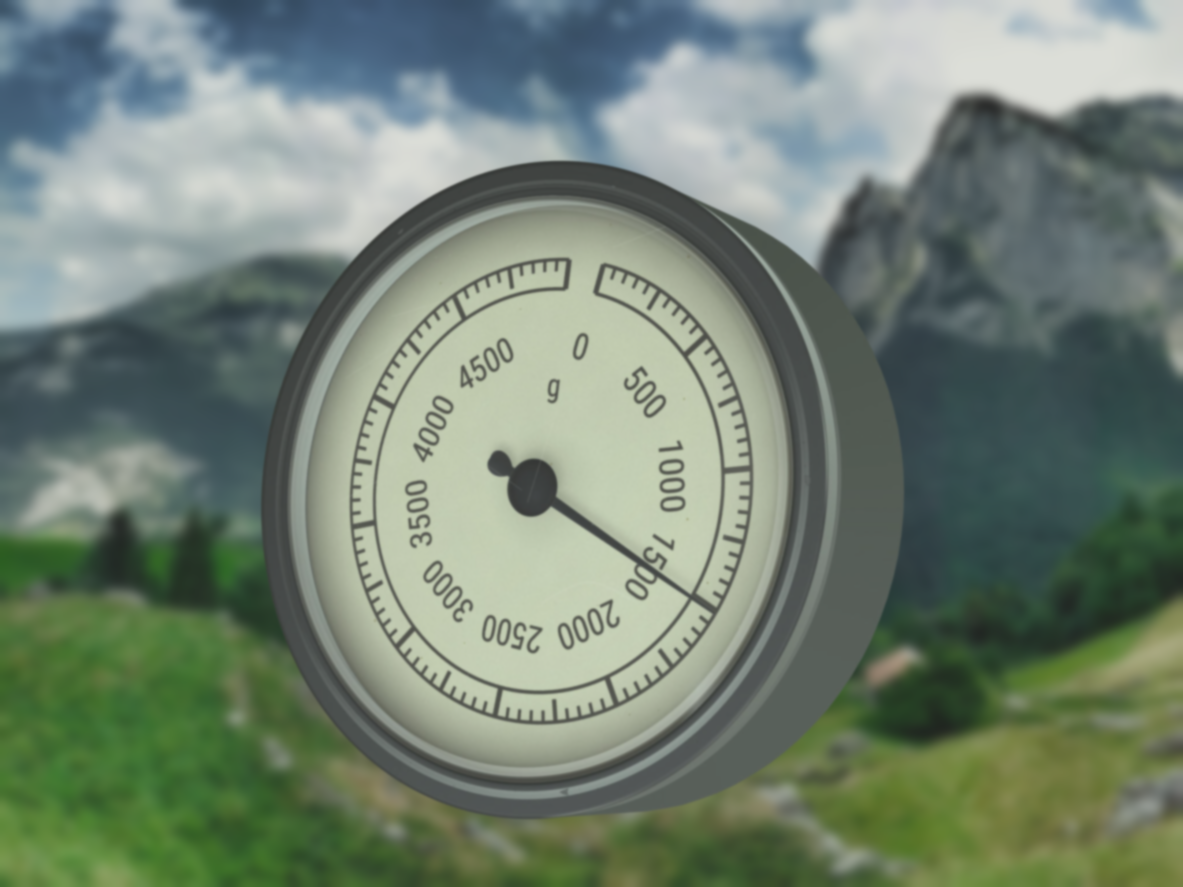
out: 1500 g
